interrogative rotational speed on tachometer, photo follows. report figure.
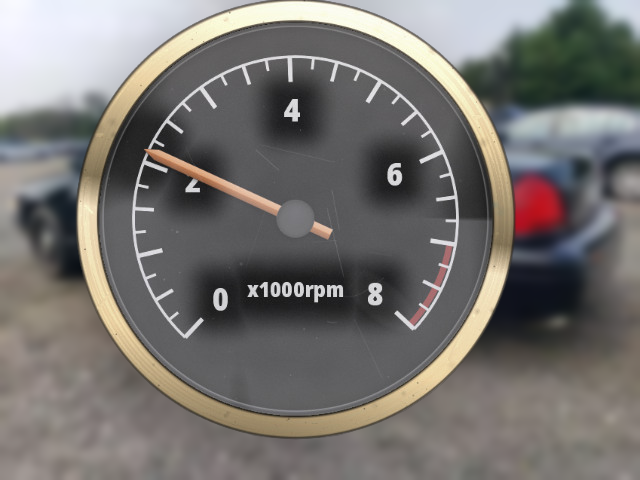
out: 2125 rpm
